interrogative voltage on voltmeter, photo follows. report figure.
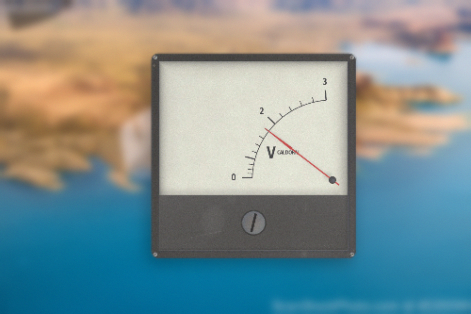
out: 1.8 V
